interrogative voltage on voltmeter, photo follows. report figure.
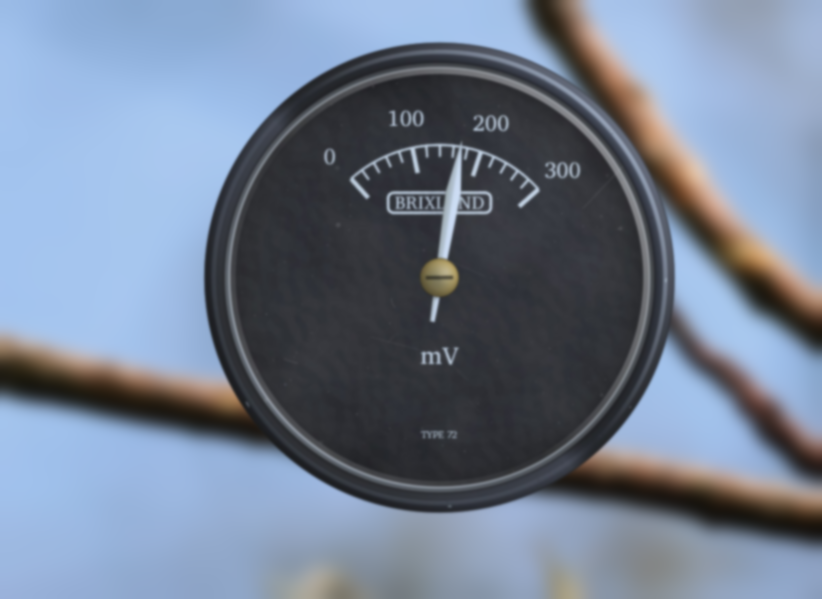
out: 170 mV
